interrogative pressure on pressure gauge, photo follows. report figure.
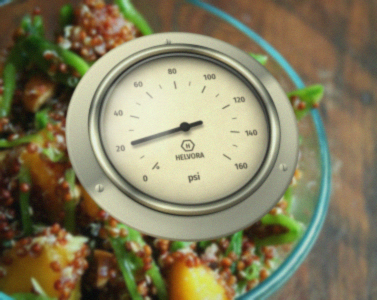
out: 20 psi
